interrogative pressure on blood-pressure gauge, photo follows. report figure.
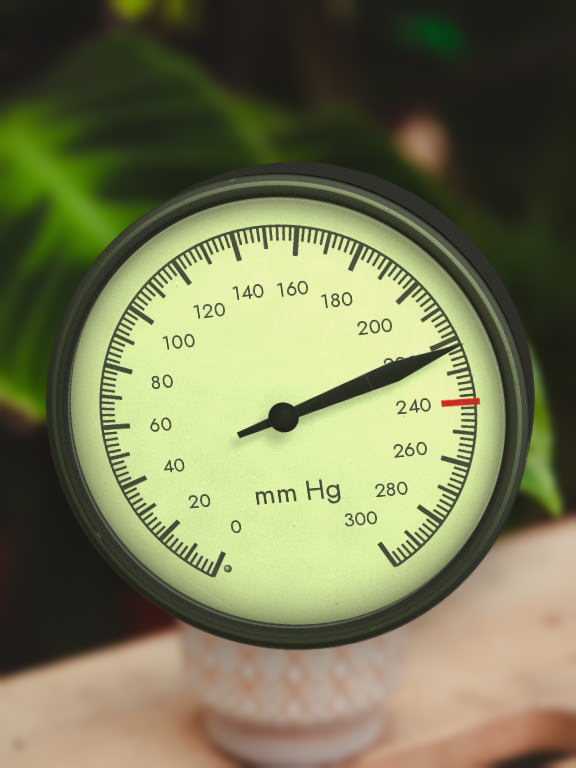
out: 222 mmHg
